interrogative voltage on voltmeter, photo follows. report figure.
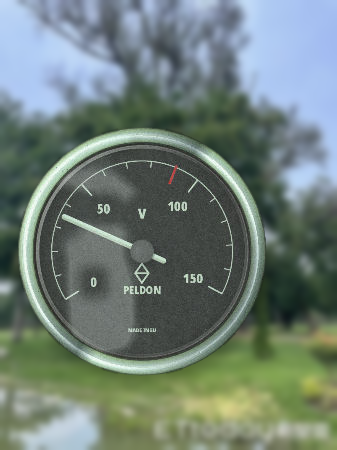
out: 35 V
